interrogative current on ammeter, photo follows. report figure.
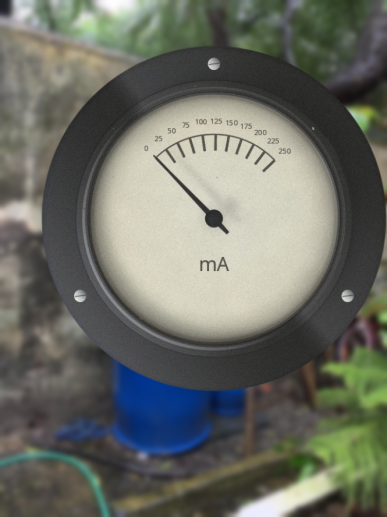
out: 0 mA
